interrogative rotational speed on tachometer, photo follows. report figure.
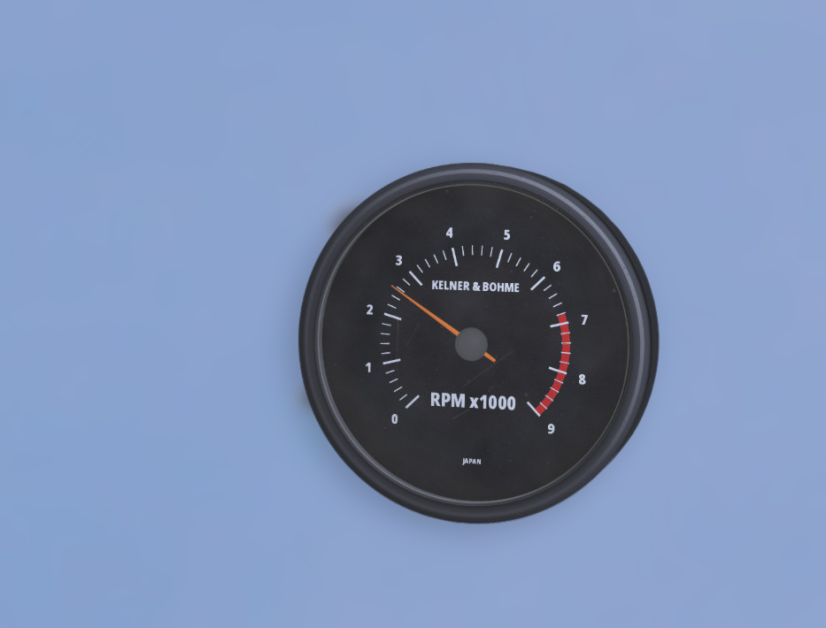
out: 2600 rpm
